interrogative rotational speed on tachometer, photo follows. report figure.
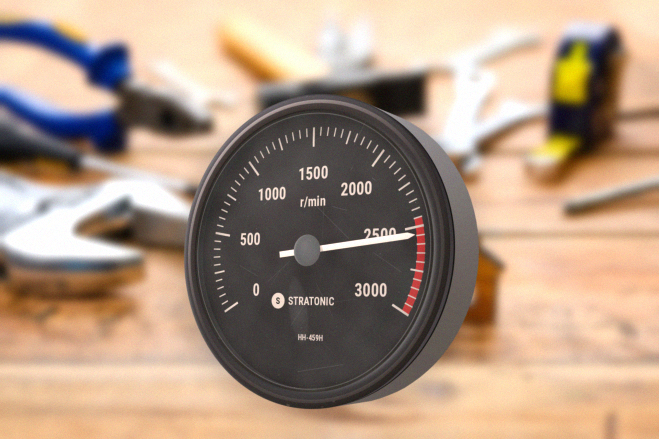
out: 2550 rpm
